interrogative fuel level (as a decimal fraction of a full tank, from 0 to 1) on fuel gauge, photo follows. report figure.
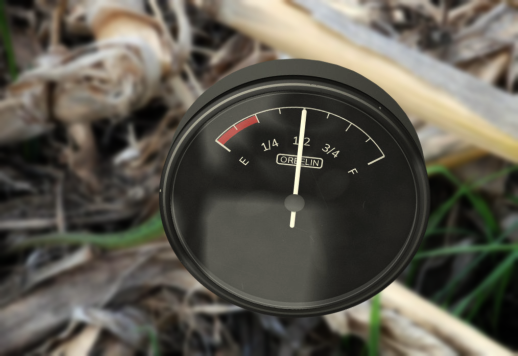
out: 0.5
